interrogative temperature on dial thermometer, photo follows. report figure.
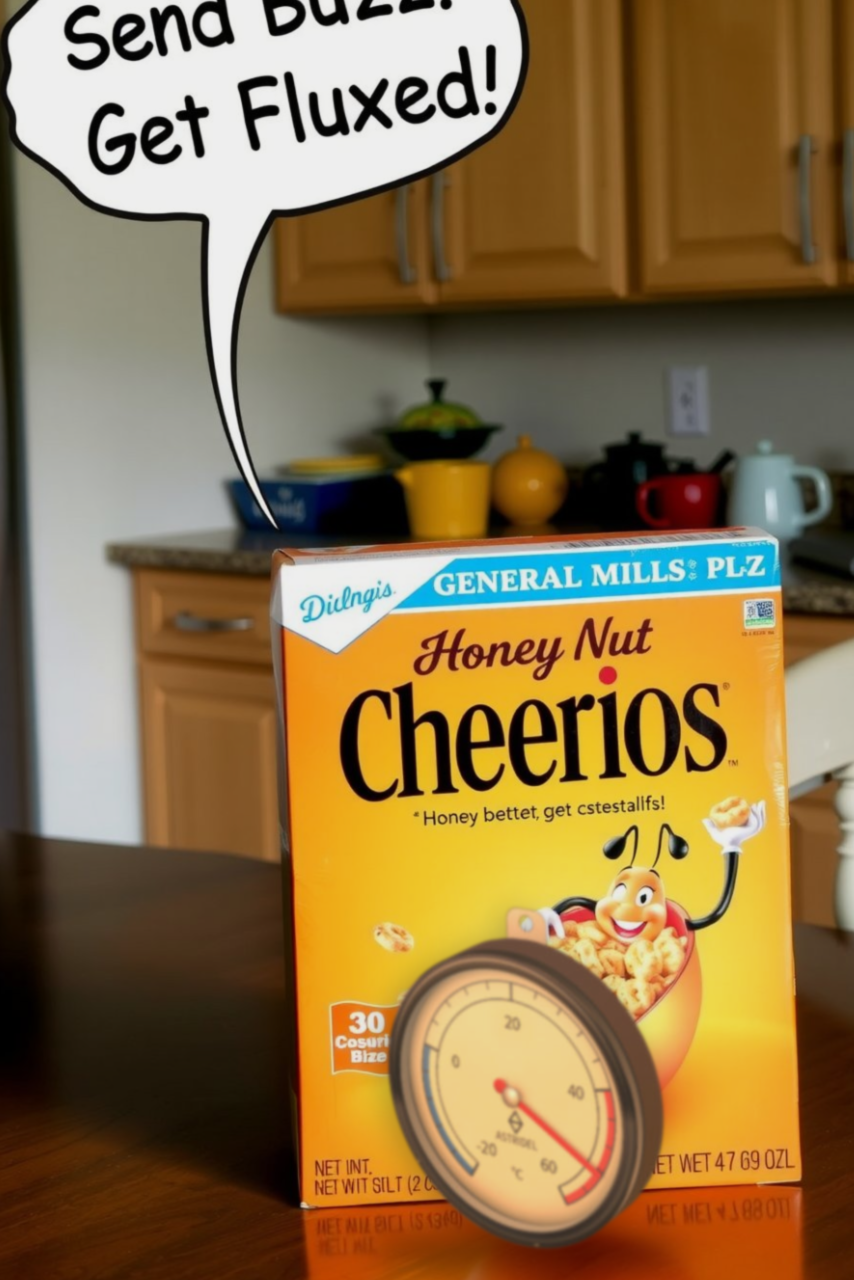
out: 52 °C
